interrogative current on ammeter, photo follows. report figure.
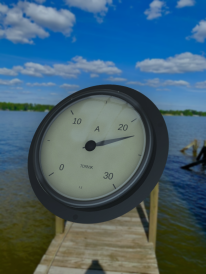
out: 22.5 A
